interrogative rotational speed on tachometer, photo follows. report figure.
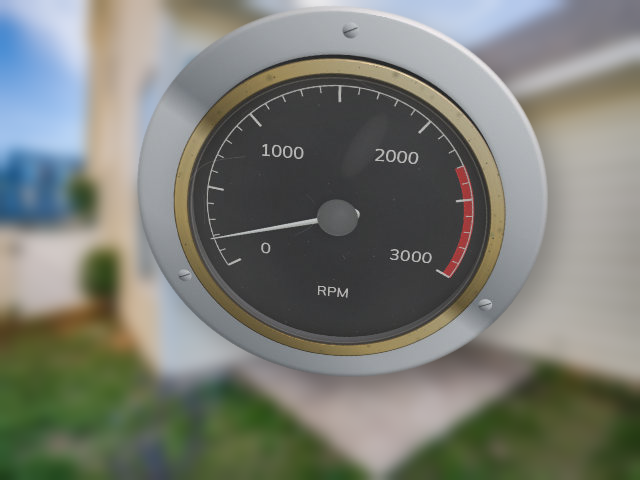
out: 200 rpm
